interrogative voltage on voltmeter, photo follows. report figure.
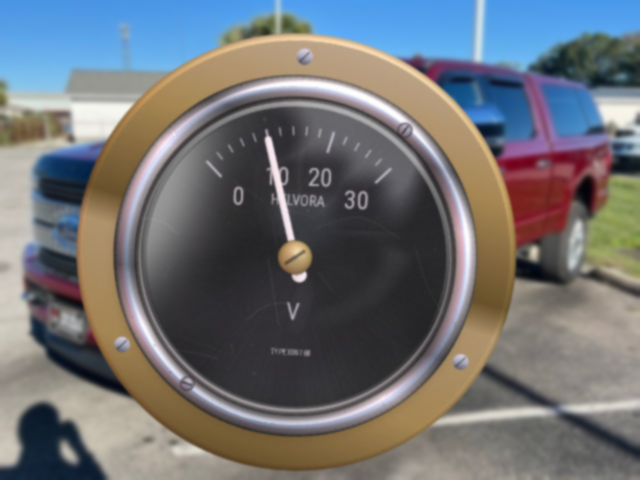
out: 10 V
